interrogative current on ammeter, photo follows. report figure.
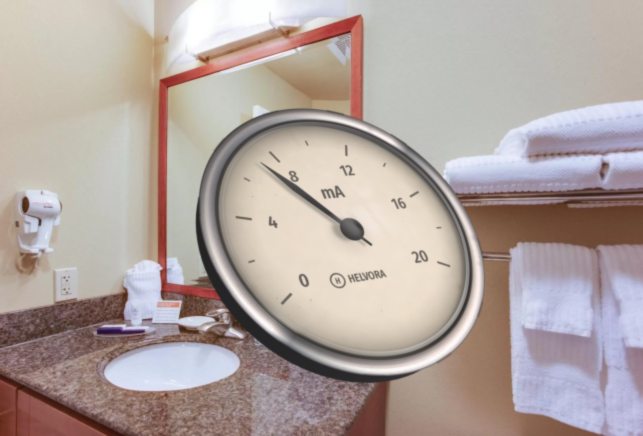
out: 7 mA
